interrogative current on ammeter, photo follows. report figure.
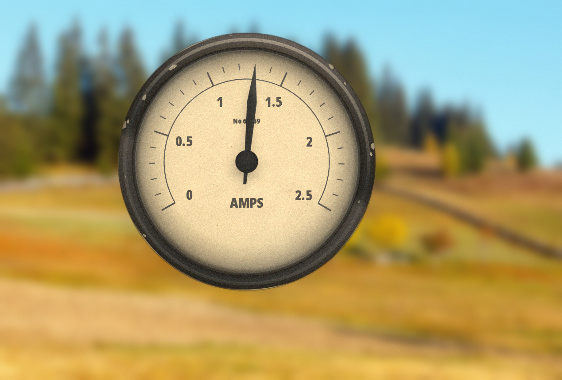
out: 1.3 A
